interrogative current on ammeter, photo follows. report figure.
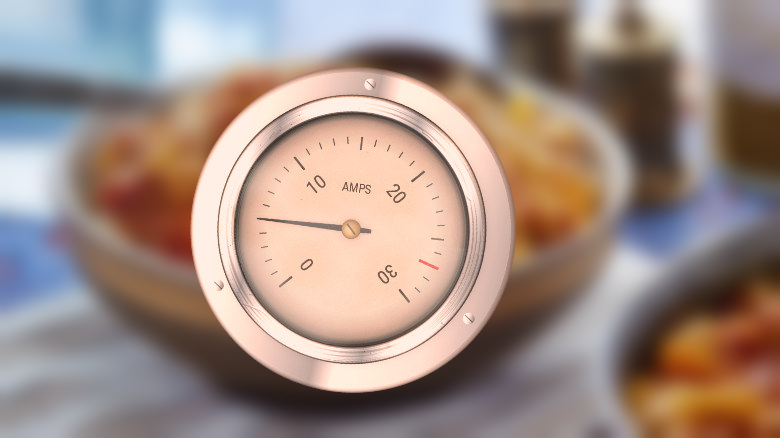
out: 5 A
